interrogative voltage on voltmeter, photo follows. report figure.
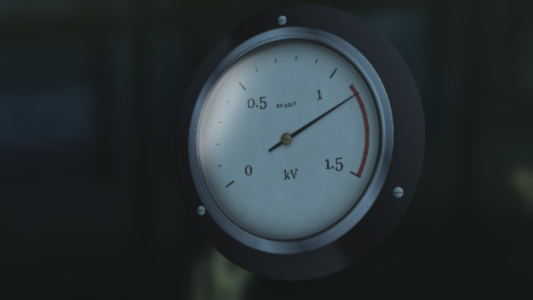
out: 1.15 kV
